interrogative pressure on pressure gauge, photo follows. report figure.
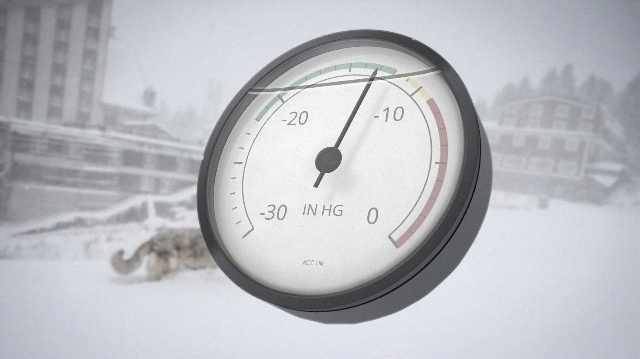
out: -13 inHg
